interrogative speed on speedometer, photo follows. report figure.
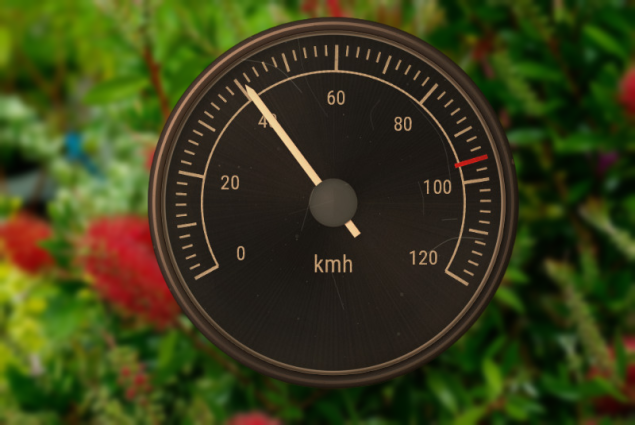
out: 41 km/h
